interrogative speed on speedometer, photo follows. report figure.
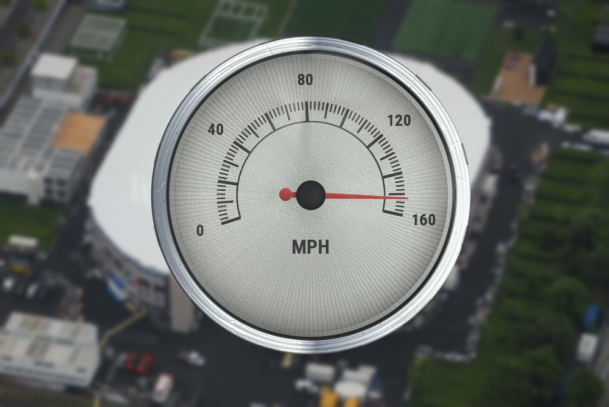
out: 152 mph
